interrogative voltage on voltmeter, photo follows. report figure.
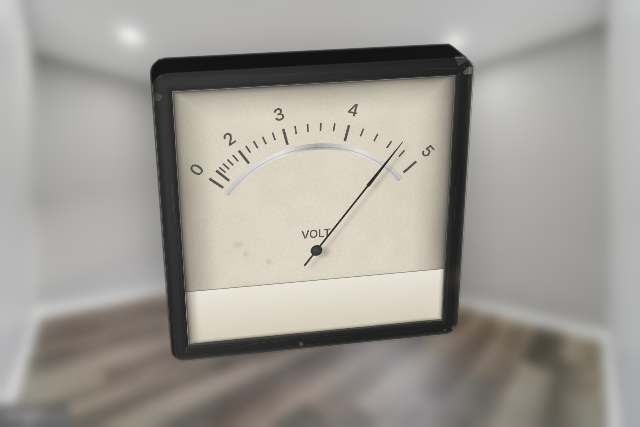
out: 4.7 V
